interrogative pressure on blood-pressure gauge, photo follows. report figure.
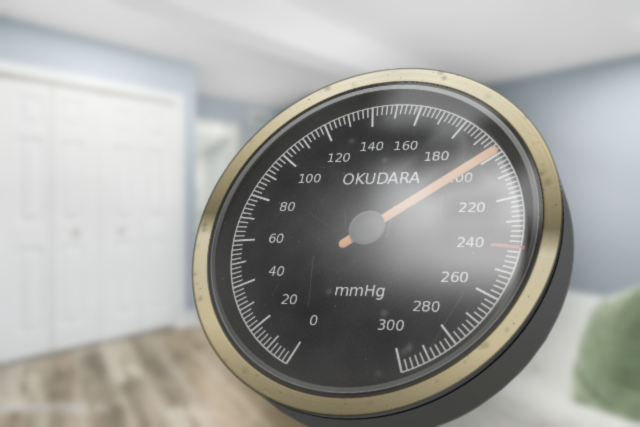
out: 200 mmHg
